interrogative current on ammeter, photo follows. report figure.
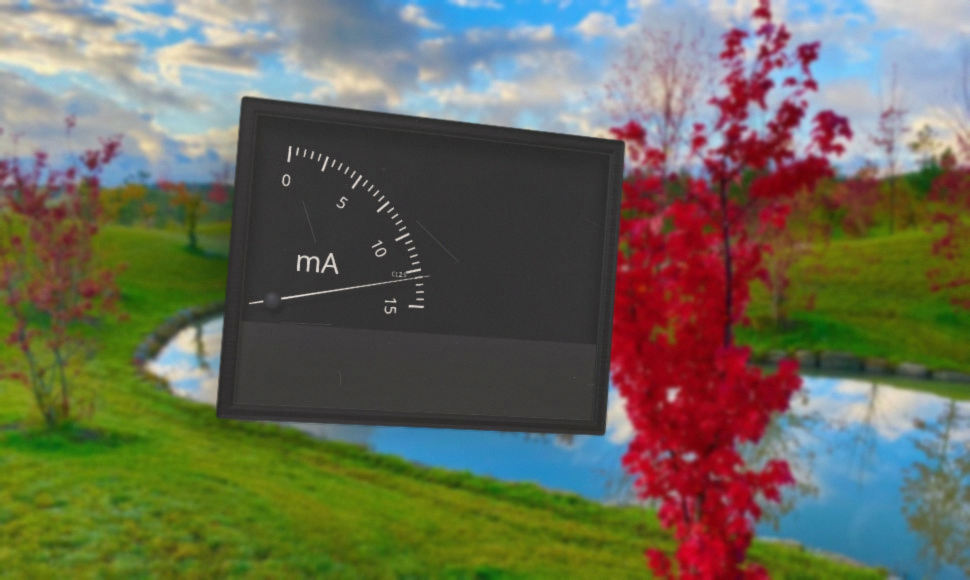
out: 13 mA
